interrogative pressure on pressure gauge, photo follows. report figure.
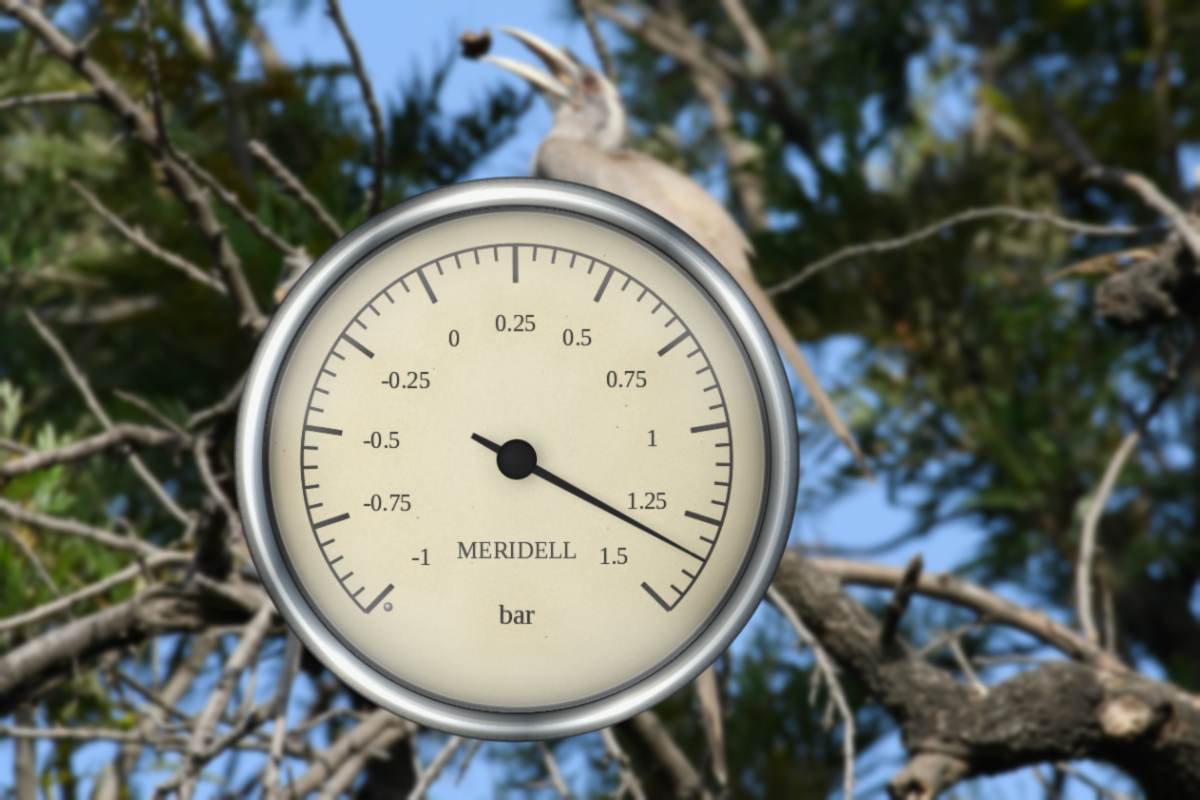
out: 1.35 bar
